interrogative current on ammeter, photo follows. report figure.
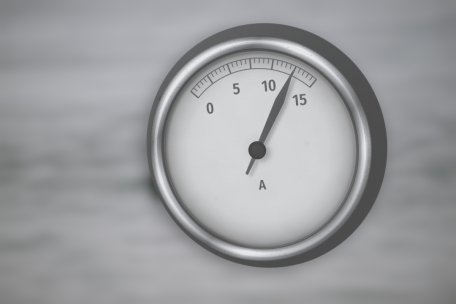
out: 12.5 A
